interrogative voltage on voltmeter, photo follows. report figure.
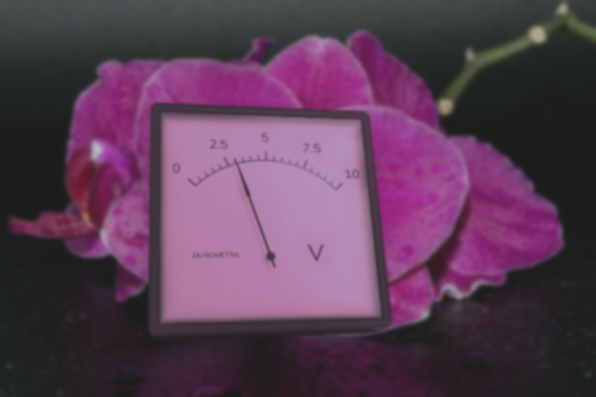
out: 3 V
